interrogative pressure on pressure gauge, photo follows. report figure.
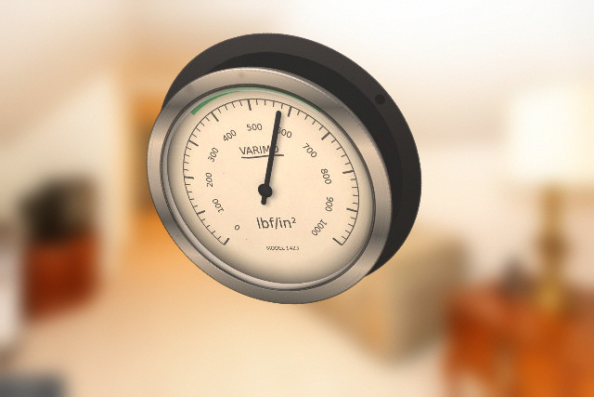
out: 580 psi
